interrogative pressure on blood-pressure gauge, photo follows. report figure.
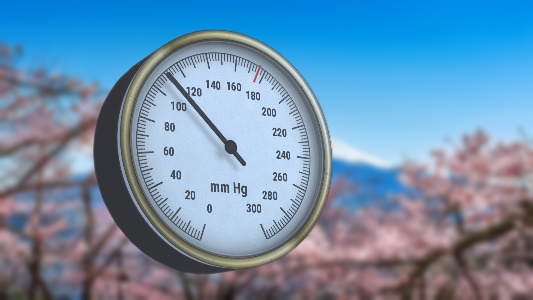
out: 110 mmHg
